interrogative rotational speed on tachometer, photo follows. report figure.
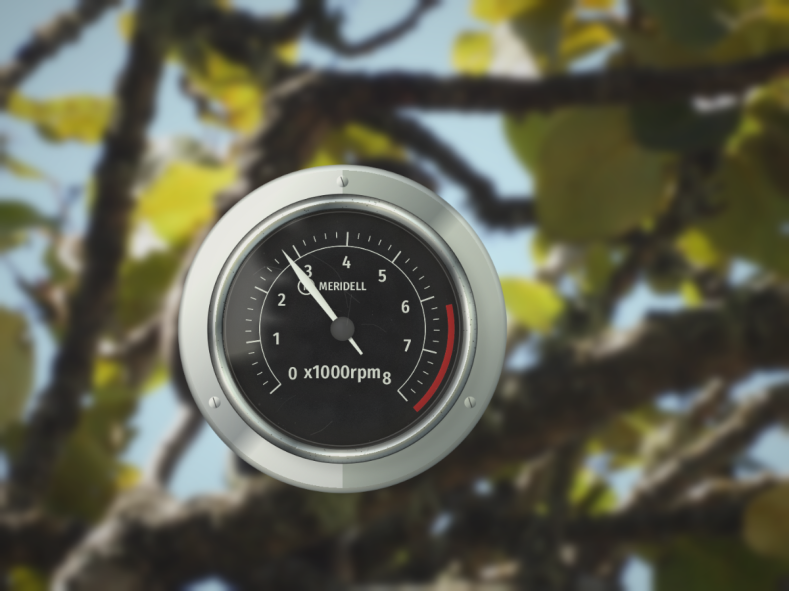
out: 2800 rpm
